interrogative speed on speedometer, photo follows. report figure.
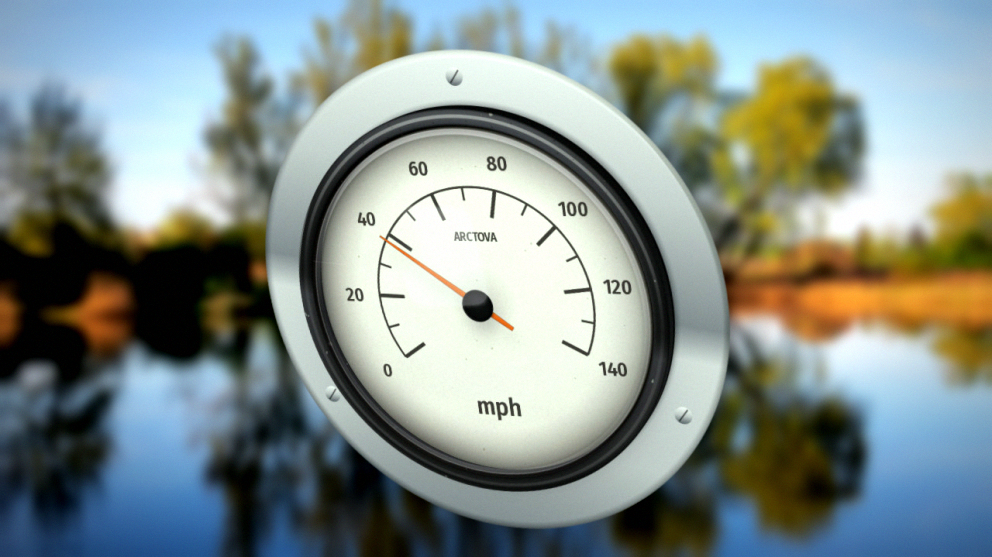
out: 40 mph
